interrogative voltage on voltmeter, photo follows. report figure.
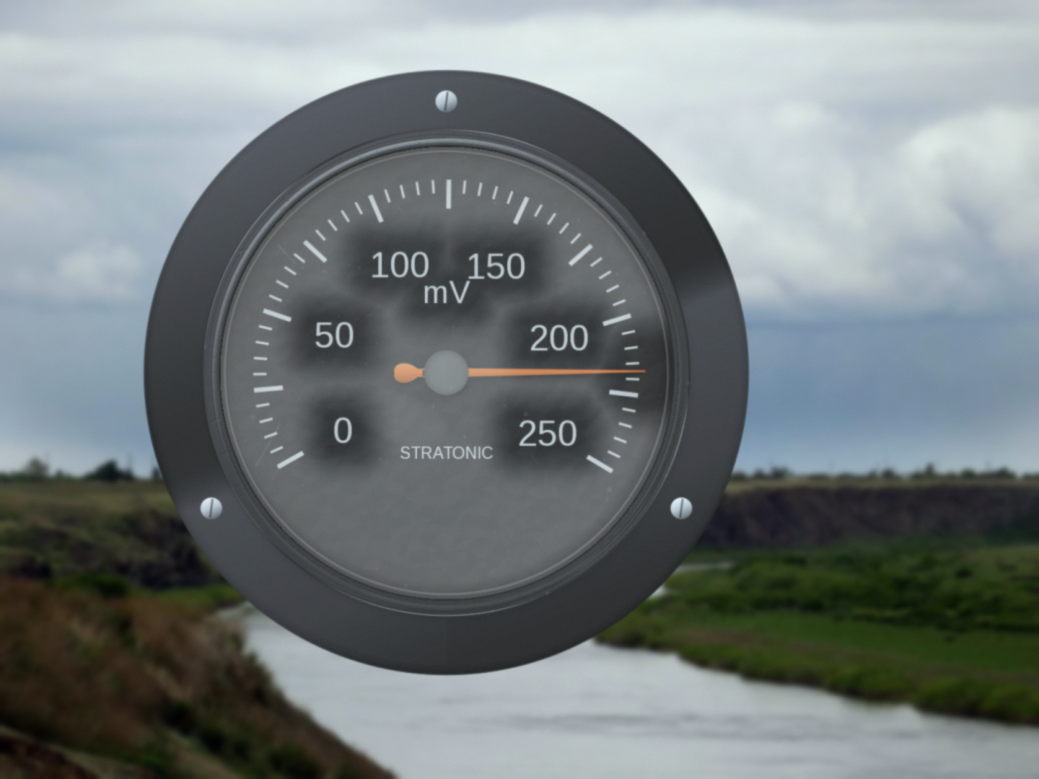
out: 217.5 mV
